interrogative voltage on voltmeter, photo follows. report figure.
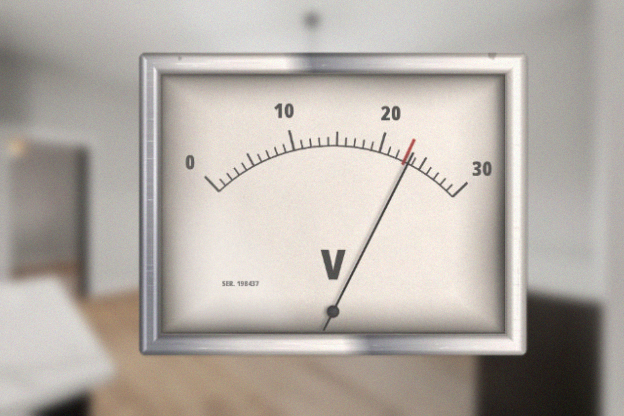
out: 23.5 V
